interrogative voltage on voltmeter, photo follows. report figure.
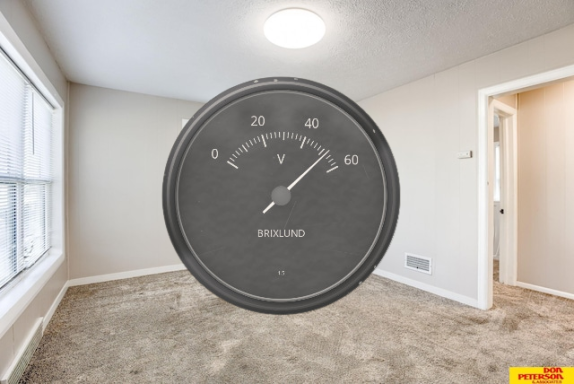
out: 52 V
